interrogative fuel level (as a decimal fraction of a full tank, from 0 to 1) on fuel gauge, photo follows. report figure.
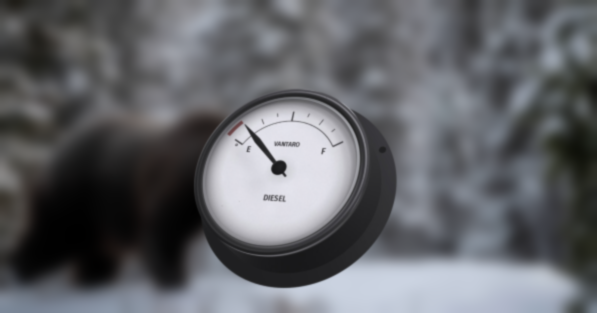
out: 0.125
